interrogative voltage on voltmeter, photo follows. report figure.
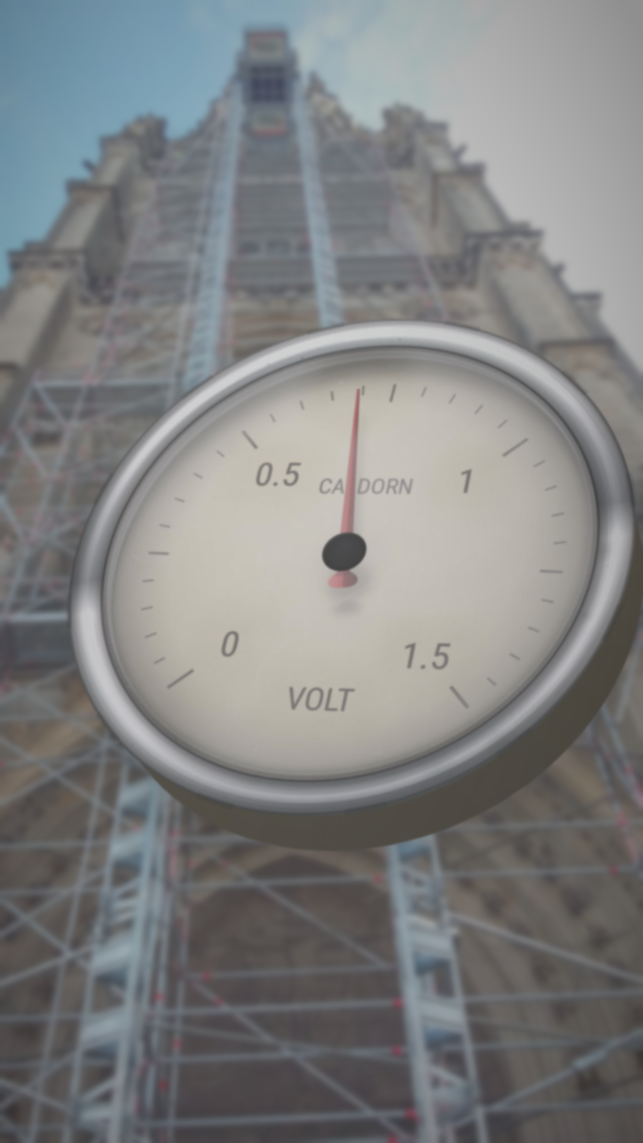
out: 0.7 V
